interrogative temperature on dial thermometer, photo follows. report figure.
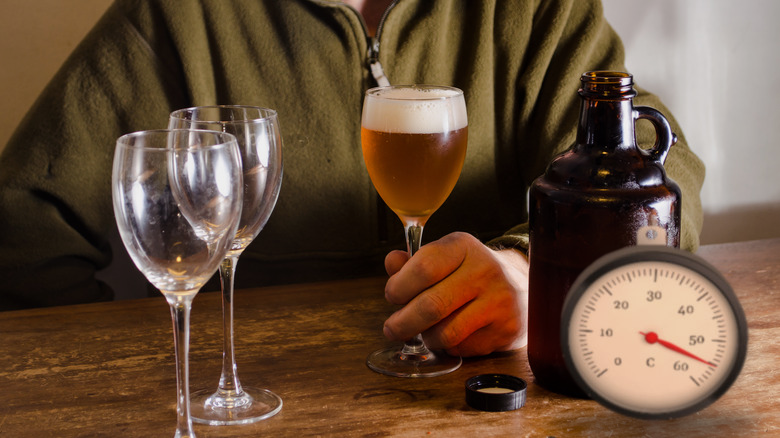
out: 55 °C
